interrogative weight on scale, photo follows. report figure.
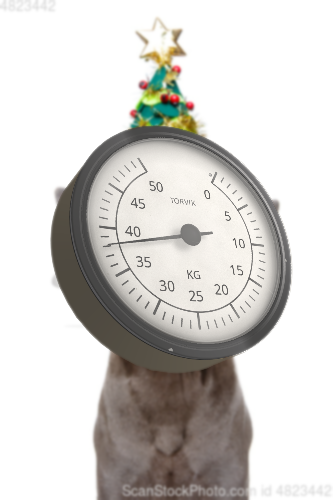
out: 38 kg
